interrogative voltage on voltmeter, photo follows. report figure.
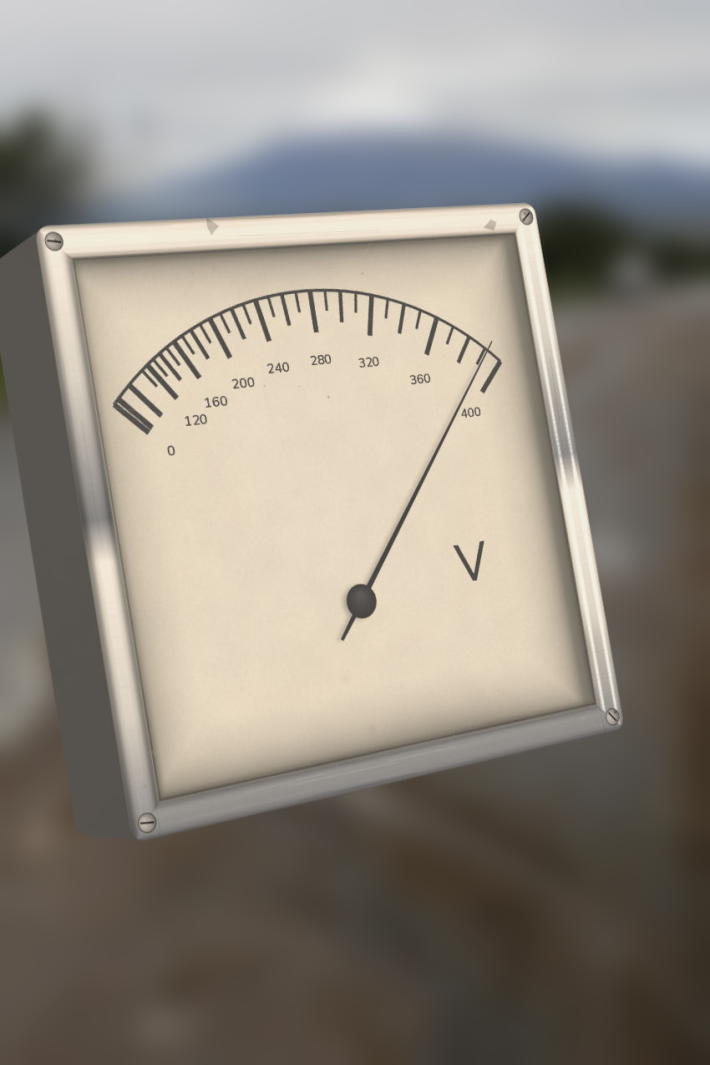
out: 390 V
